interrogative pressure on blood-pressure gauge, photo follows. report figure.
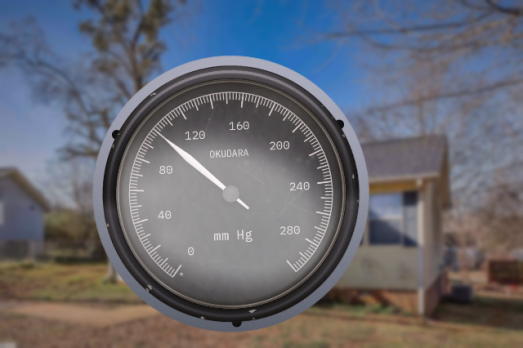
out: 100 mmHg
